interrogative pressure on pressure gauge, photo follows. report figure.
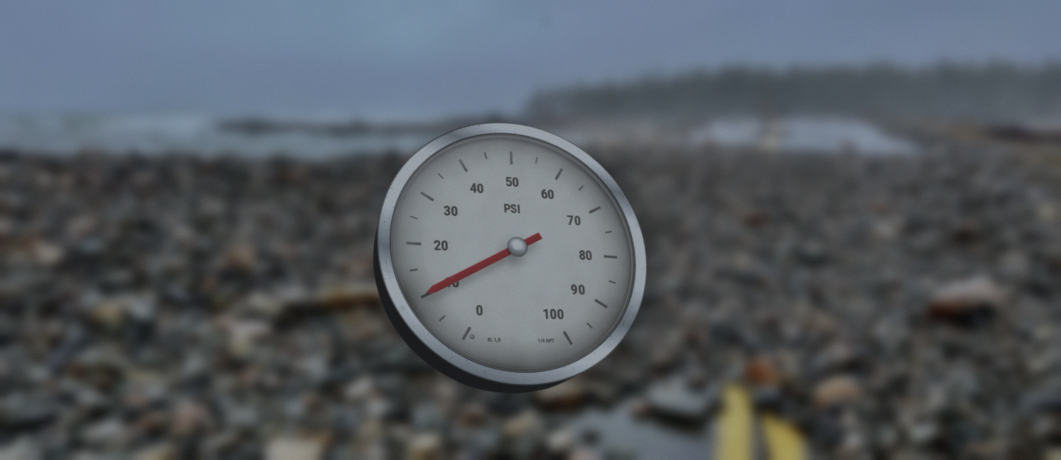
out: 10 psi
